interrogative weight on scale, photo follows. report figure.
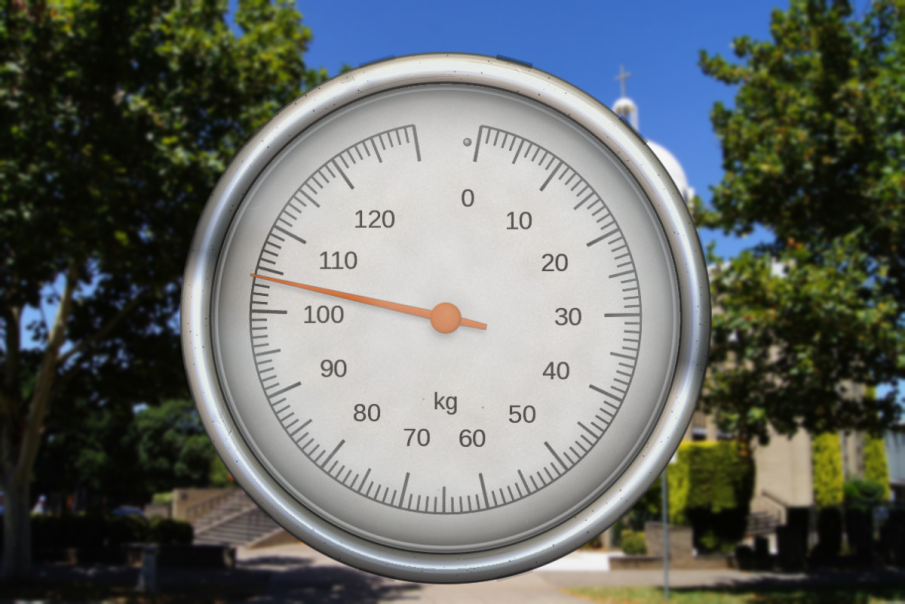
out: 104 kg
